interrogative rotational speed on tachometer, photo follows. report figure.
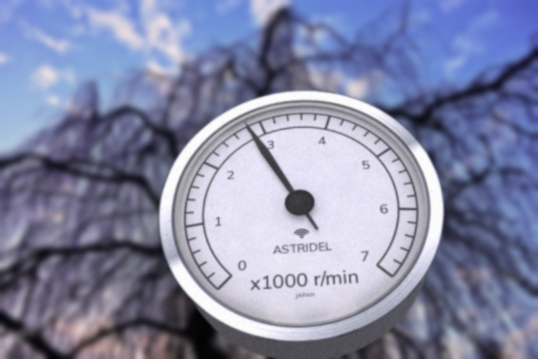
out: 2800 rpm
